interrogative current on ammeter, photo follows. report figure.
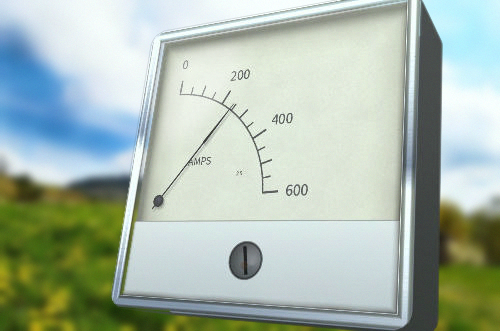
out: 250 A
